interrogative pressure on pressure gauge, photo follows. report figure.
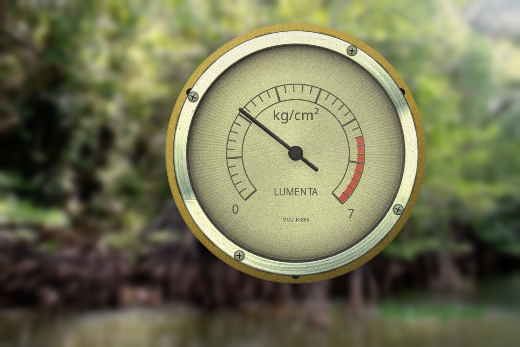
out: 2.1 kg/cm²
